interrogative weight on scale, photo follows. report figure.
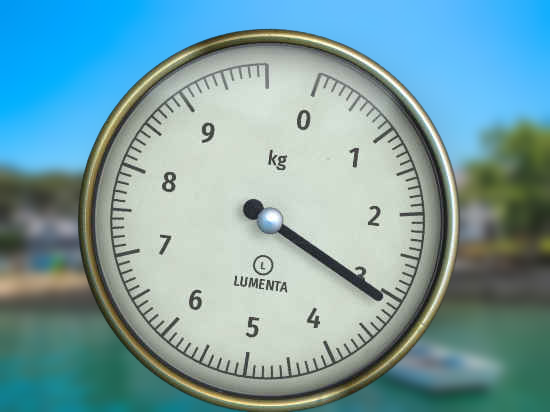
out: 3.1 kg
